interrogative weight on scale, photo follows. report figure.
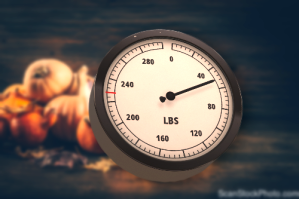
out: 52 lb
